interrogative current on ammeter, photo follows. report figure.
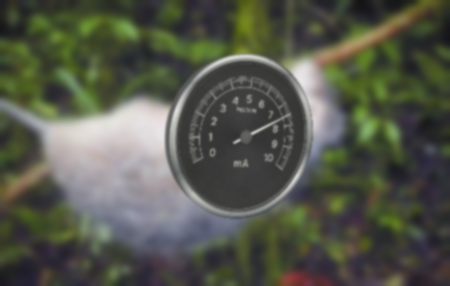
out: 7.5 mA
